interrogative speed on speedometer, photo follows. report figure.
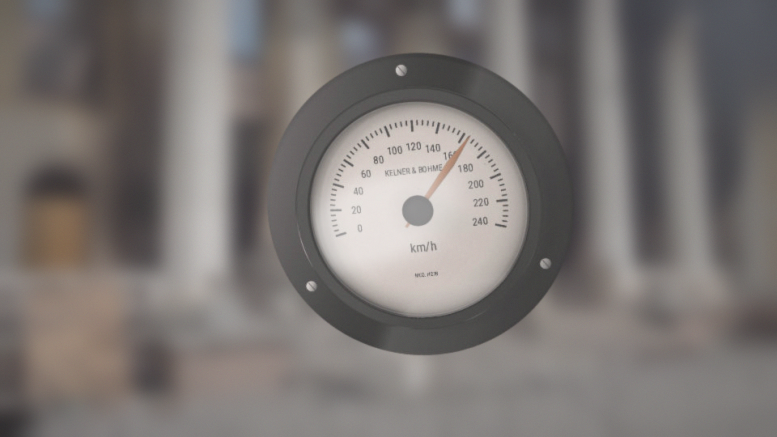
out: 164 km/h
